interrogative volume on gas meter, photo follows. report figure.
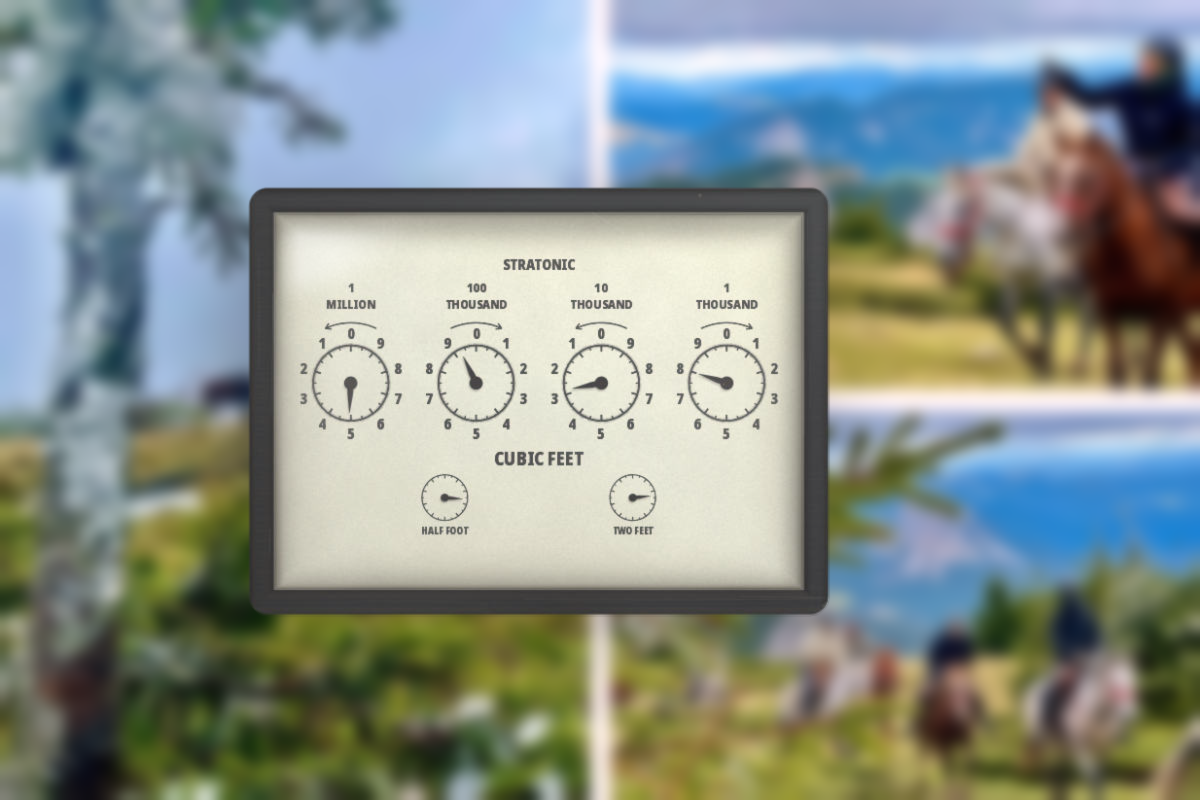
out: 492800 ft³
